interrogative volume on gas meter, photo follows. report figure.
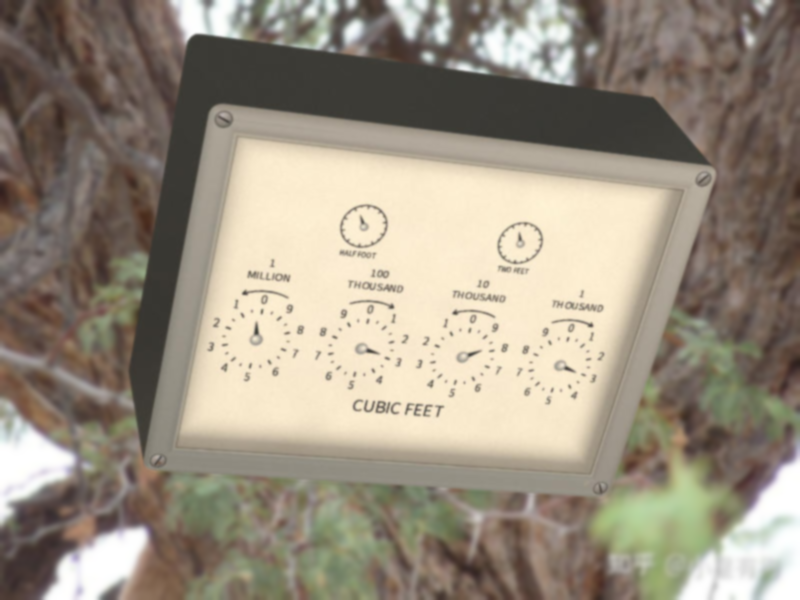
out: 28300 ft³
